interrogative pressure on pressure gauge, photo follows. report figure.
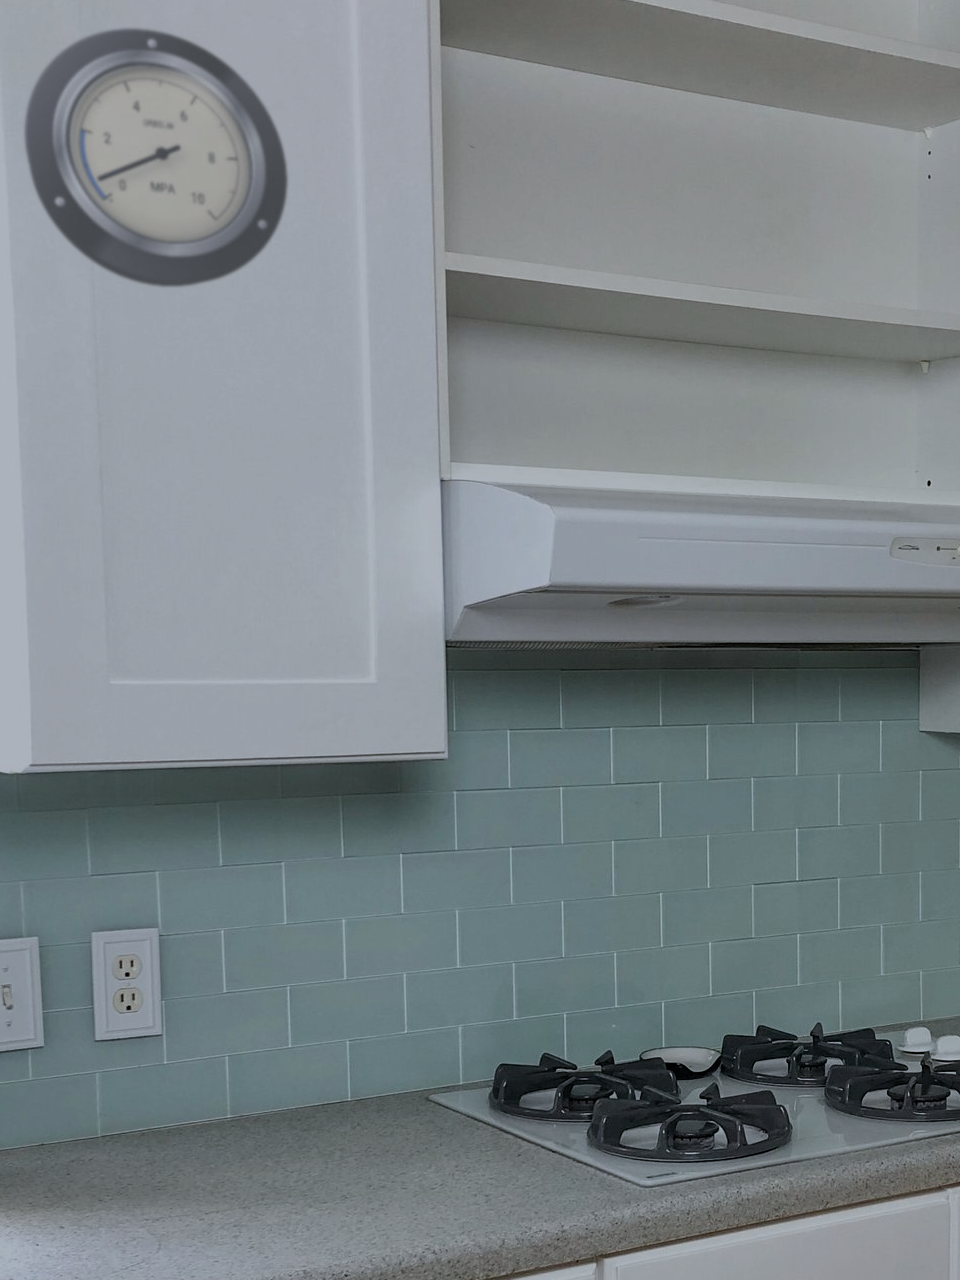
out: 0.5 MPa
